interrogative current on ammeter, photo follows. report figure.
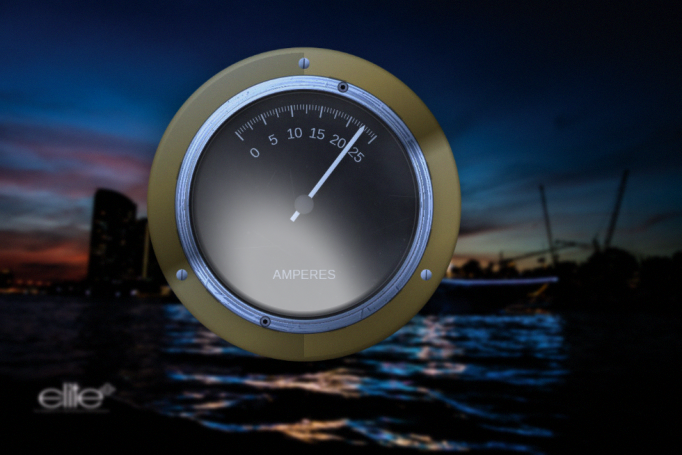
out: 22.5 A
